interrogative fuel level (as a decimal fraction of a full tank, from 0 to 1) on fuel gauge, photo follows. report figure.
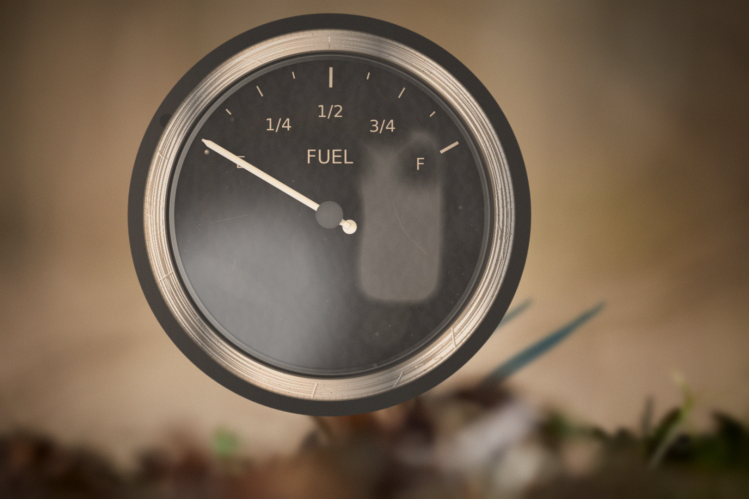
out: 0
